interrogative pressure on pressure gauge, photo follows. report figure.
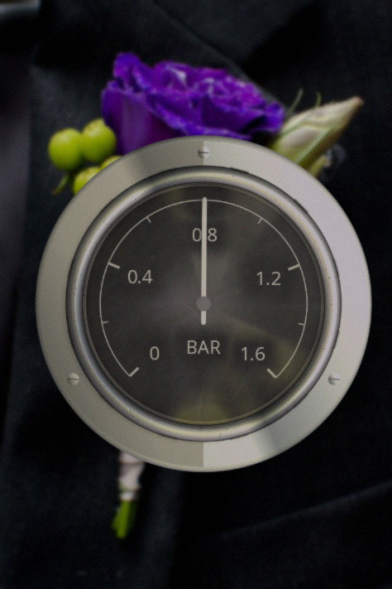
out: 0.8 bar
